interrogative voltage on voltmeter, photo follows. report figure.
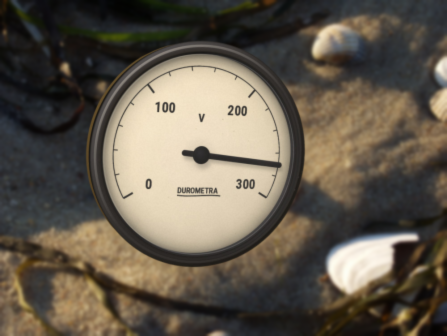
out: 270 V
